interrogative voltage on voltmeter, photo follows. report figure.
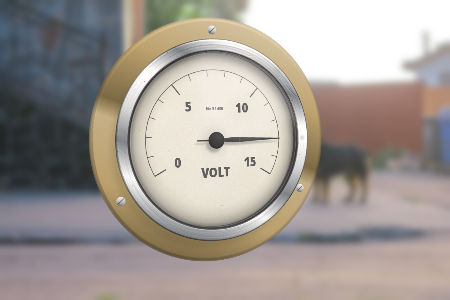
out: 13 V
